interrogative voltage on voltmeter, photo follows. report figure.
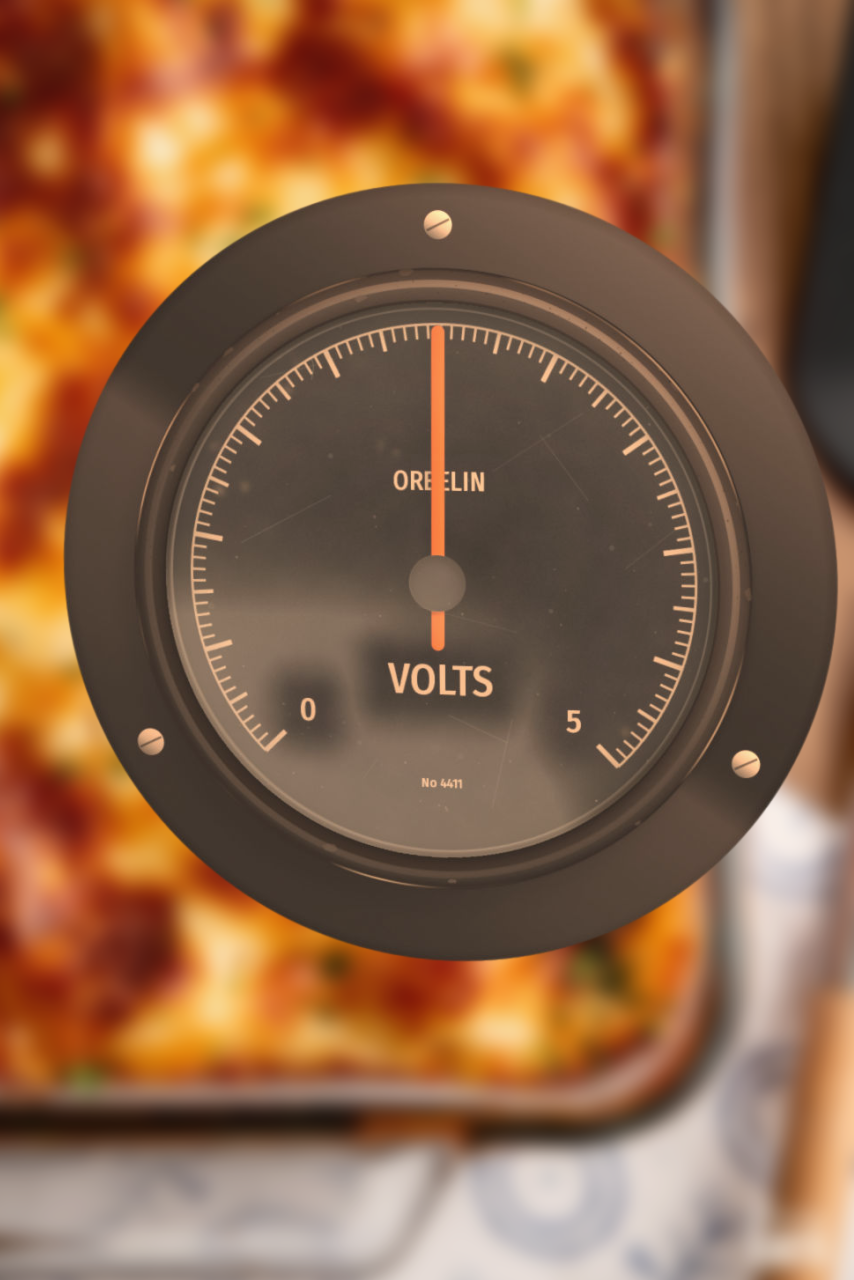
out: 2.5 V
